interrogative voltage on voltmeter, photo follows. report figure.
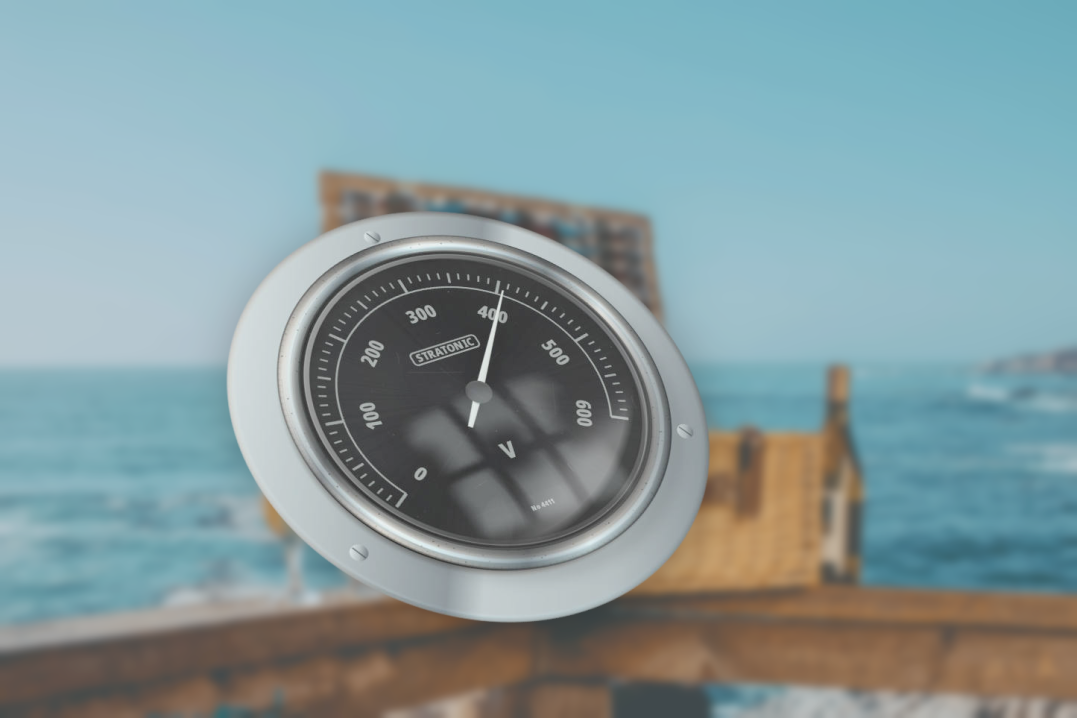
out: 405 V
